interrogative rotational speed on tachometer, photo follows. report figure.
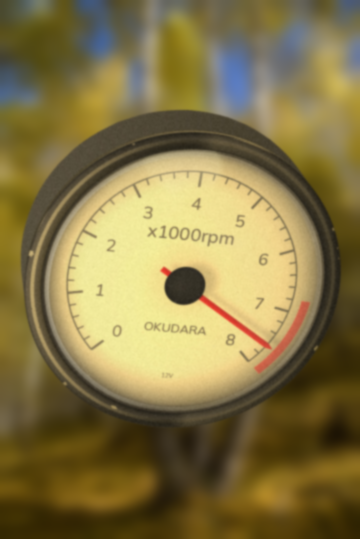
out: 7600 rpm
